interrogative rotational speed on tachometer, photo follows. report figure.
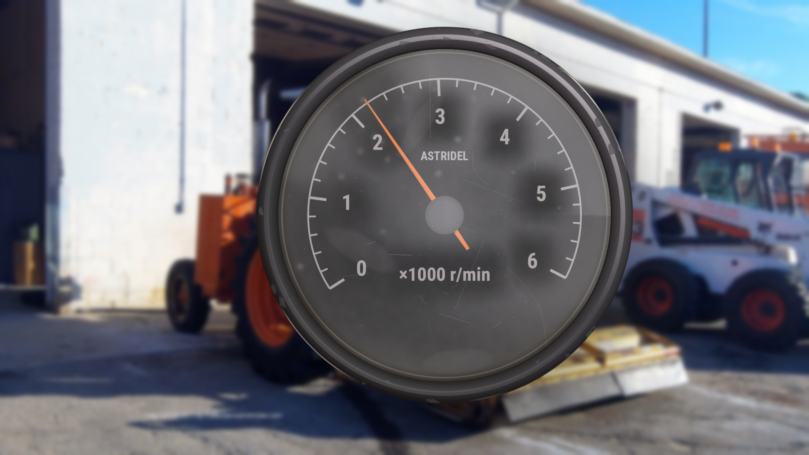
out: 2200 rpm
